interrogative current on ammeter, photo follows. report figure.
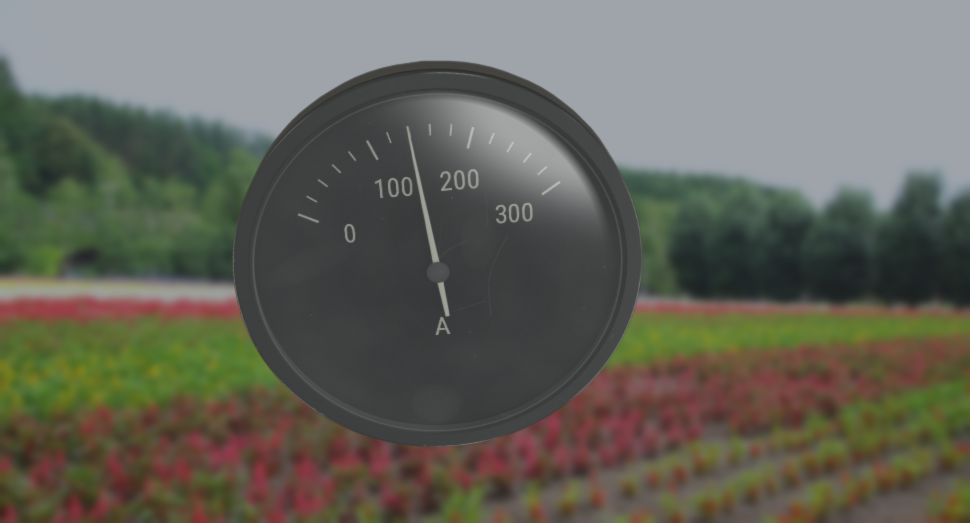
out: 140 A
